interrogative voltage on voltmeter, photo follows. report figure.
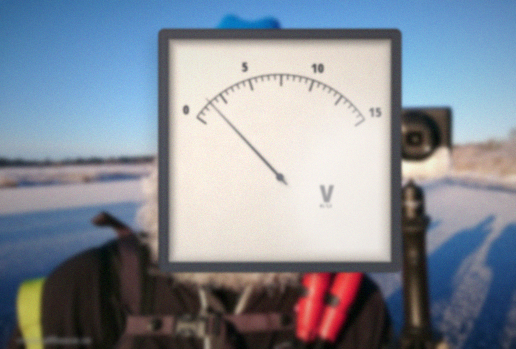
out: 1.5 V
